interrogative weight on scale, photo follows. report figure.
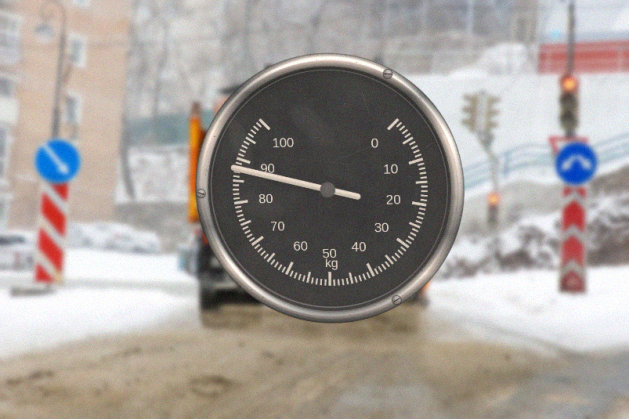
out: 88 kg
